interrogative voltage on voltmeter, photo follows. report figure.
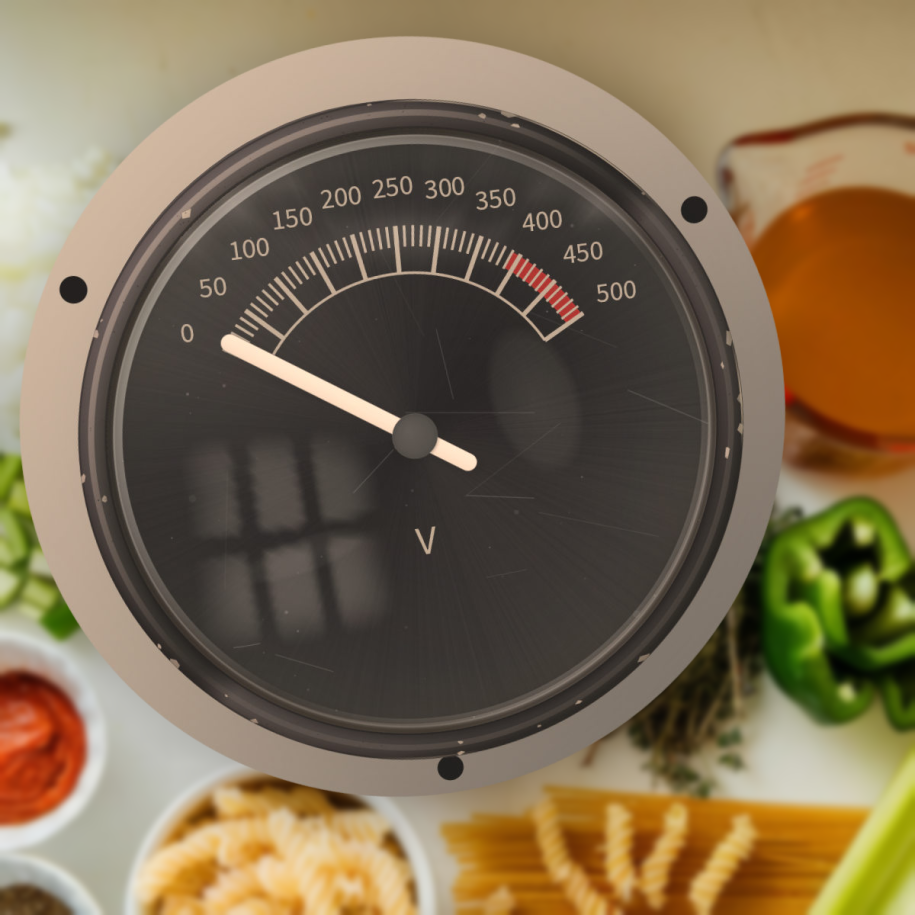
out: 10 V
